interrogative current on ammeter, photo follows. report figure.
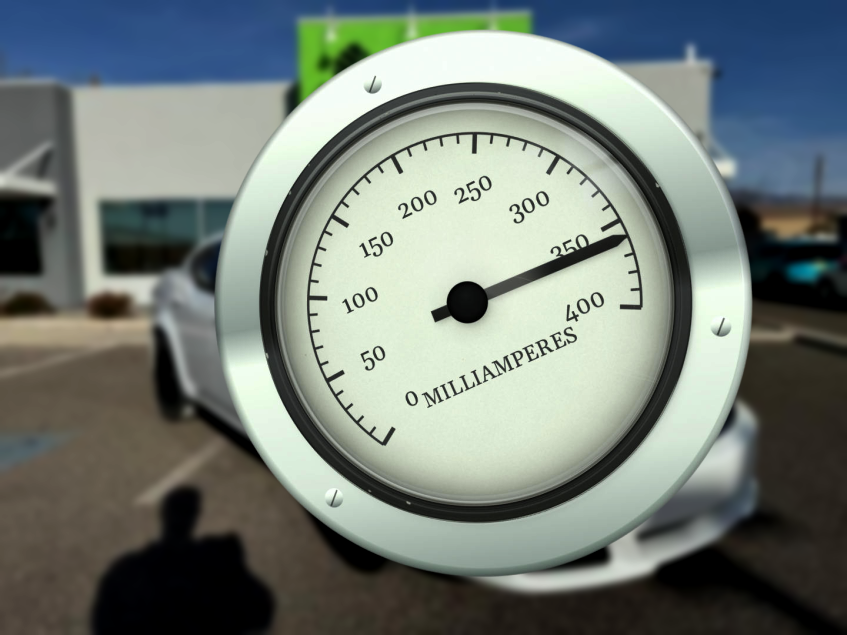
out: 360 mA
